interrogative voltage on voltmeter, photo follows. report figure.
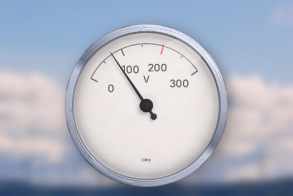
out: 75 V
